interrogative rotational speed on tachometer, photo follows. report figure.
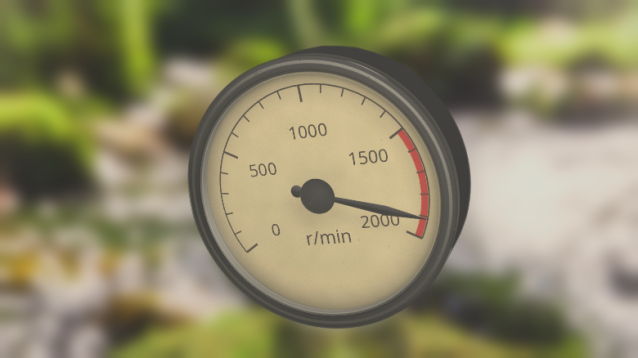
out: 1900 rpm
